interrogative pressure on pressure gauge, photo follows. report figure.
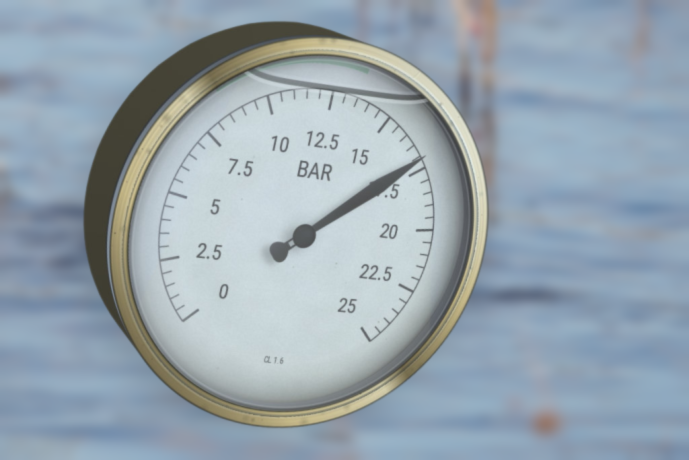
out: 17 bar
